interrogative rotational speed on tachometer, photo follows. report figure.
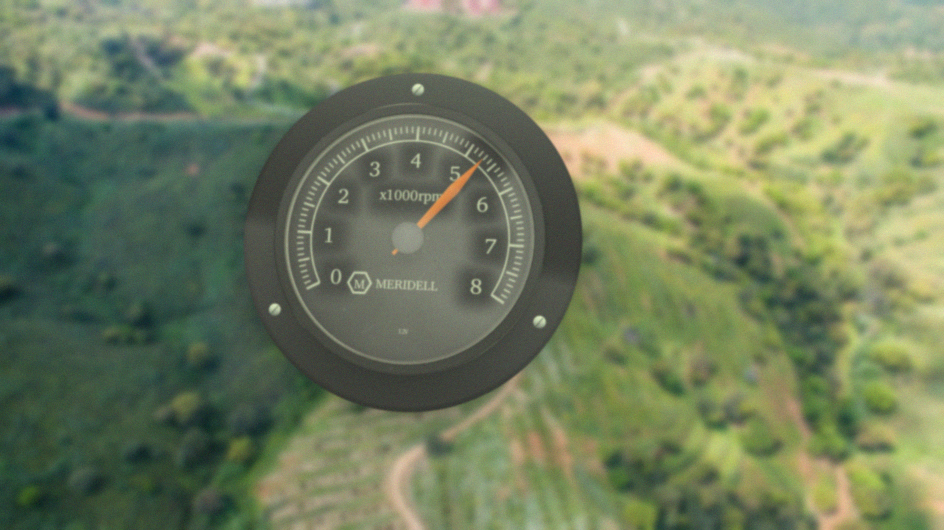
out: 5300 rpm
